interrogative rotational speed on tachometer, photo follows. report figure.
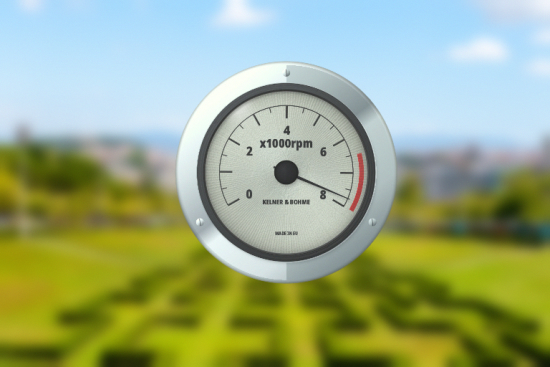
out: 7750 rpm
